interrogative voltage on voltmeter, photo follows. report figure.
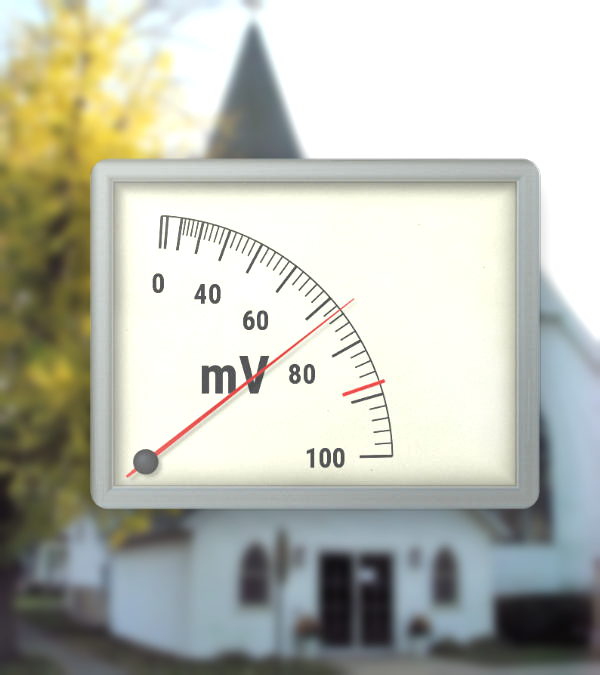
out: 73 mV
